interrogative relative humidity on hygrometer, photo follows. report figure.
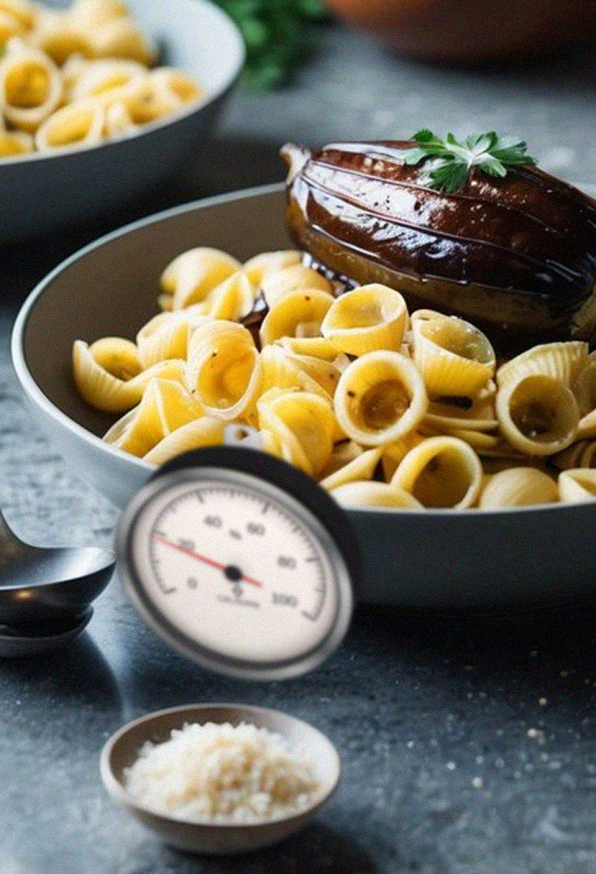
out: 20 %
